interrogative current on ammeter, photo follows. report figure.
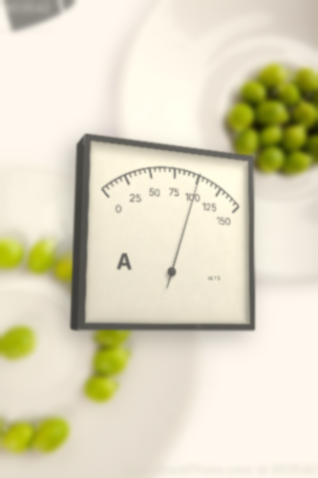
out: 100 A
